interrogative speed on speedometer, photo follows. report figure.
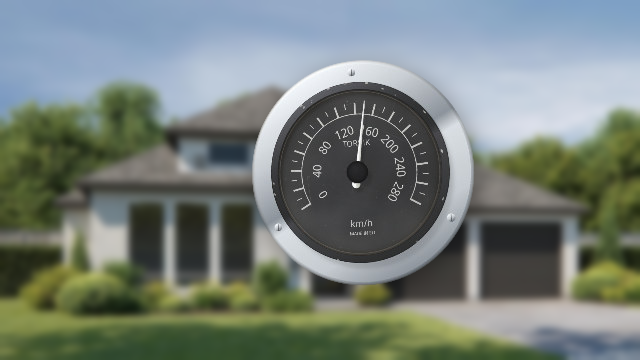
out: 150 km/h
